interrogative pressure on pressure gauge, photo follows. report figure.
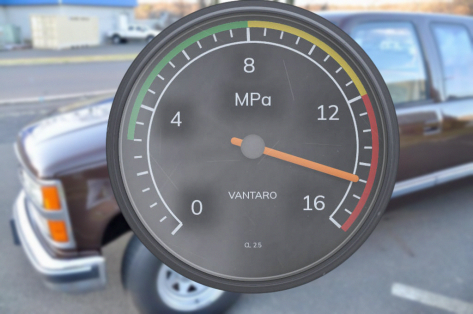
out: 14.5 MPa
